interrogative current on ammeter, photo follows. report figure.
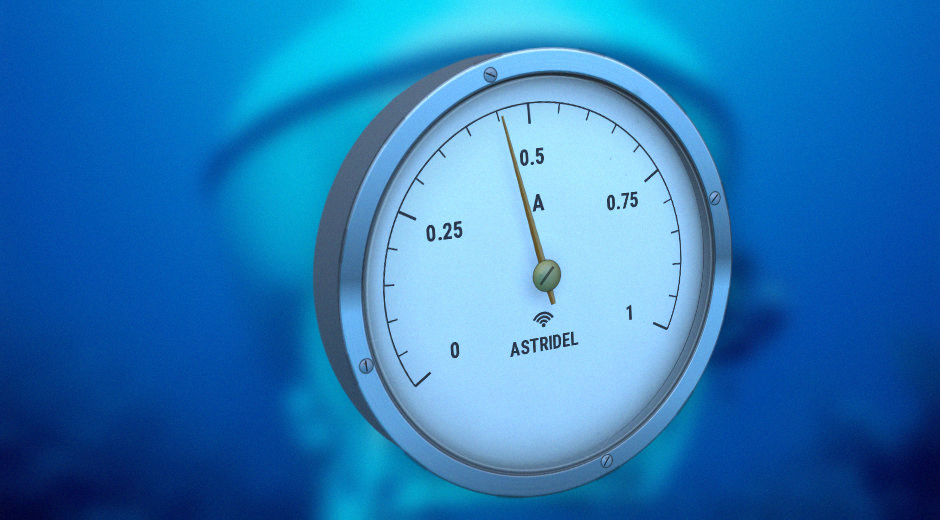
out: 0.45 A
